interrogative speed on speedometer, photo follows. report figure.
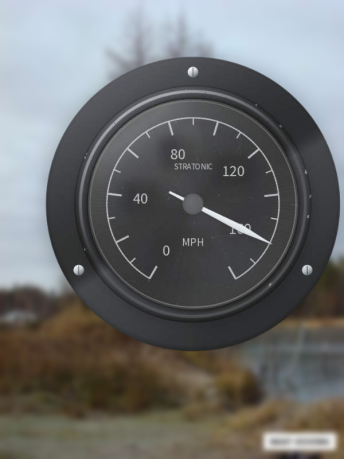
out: 160 mph
